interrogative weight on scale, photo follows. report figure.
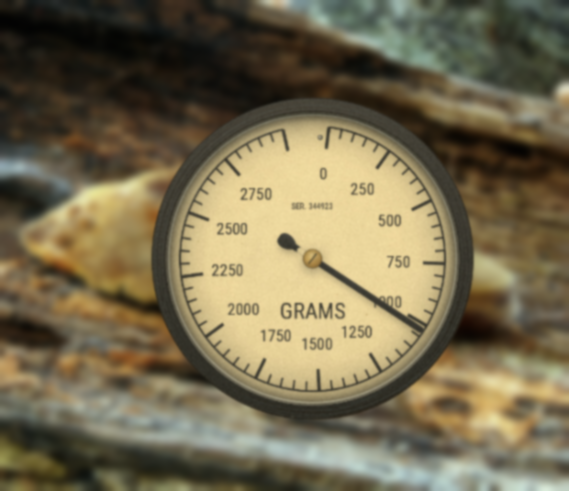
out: 1025 g
